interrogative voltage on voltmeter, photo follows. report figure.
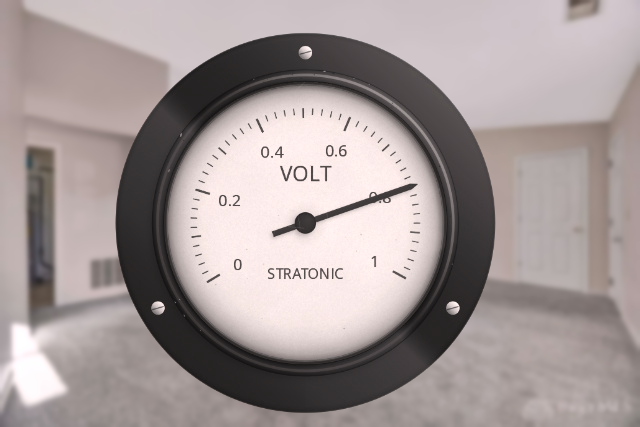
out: 0.8 V
